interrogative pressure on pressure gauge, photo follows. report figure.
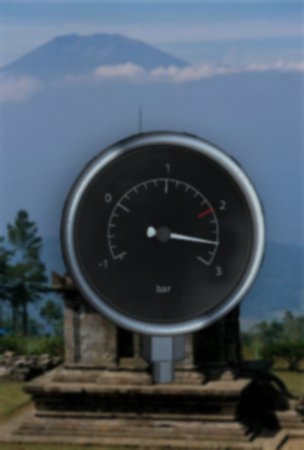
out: 2.6 bar
